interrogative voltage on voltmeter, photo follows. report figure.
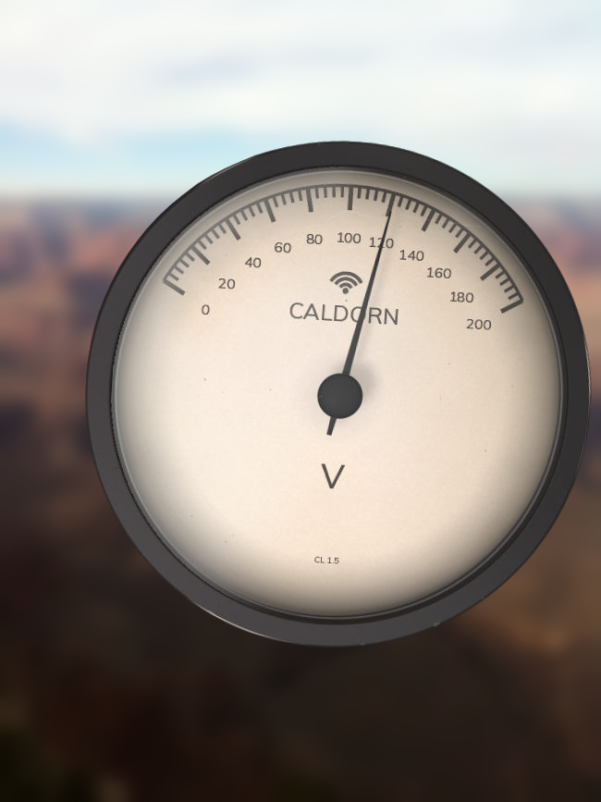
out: 120 V
